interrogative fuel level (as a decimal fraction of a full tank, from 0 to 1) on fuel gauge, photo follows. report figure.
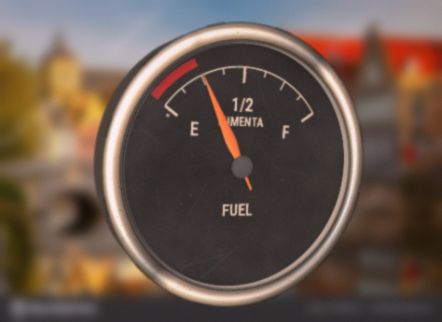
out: 0.25
